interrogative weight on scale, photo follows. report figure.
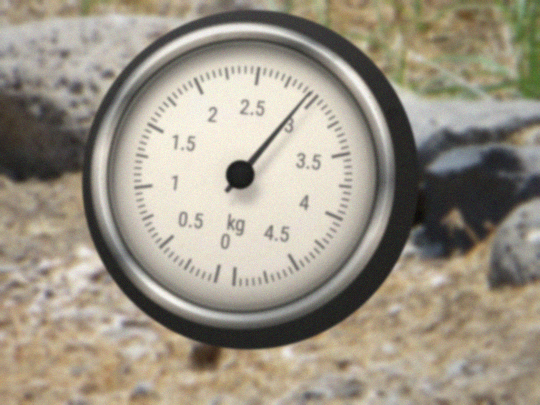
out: 2.95 kg
